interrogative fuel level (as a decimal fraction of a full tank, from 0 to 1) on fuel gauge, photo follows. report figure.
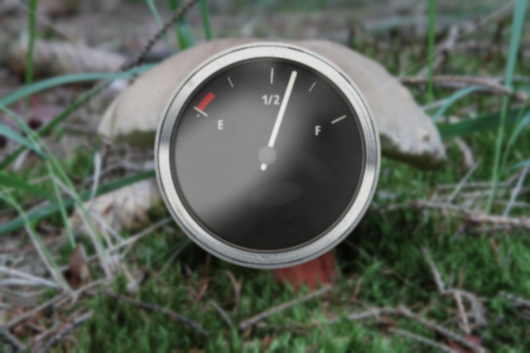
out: 0.625
